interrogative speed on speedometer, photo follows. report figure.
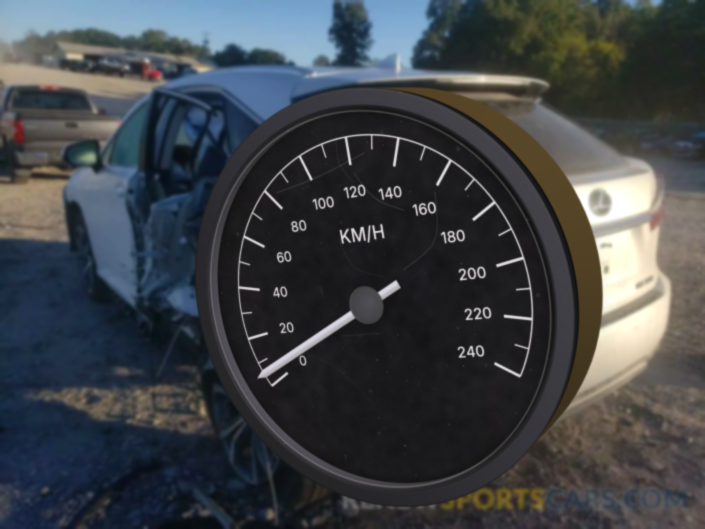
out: 5 km/h
